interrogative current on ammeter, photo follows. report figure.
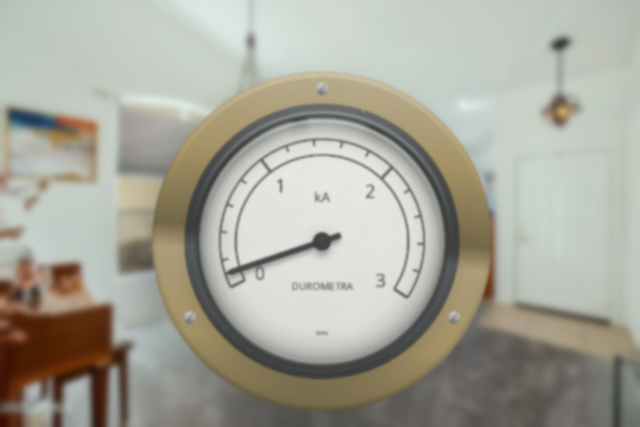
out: 0.1 kA
